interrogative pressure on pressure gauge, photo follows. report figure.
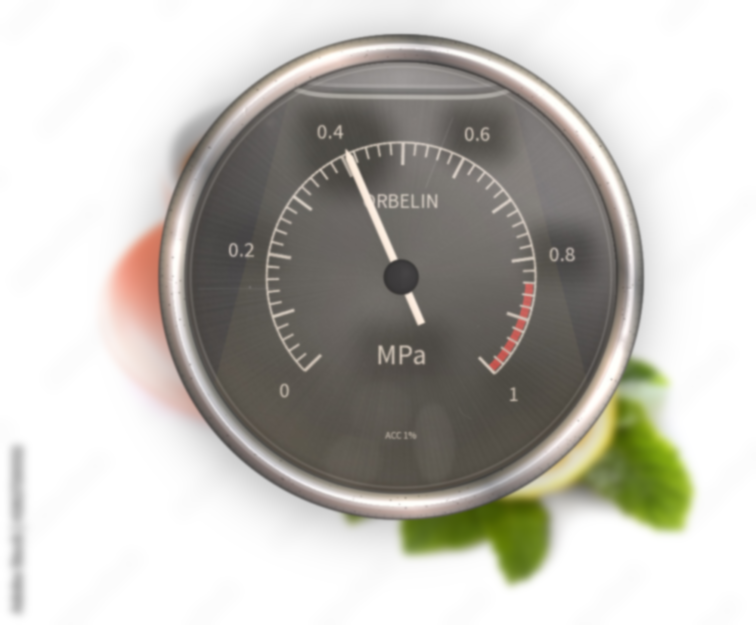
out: 0.41 MPa
